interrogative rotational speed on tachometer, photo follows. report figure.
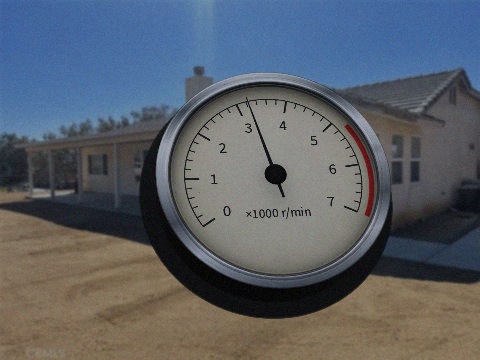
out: 3200 rpm
